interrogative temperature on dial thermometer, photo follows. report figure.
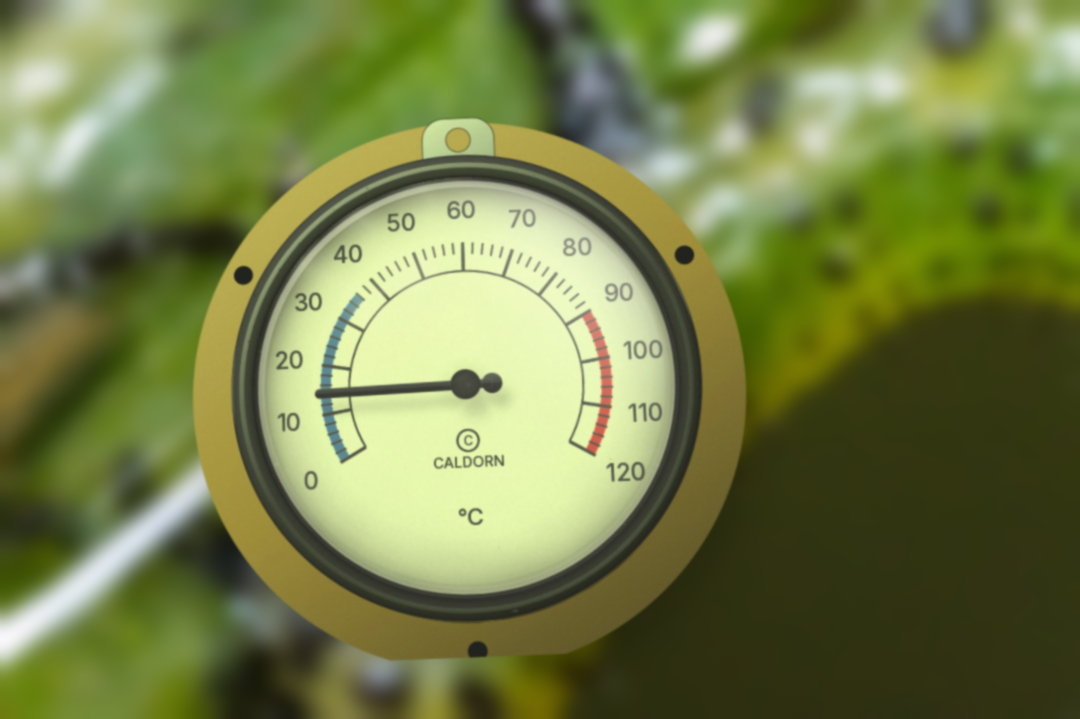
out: 14 °C
